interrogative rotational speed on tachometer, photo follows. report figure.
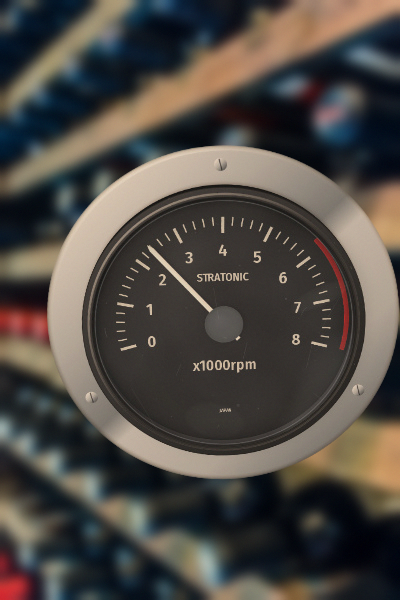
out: 2400 rpm
